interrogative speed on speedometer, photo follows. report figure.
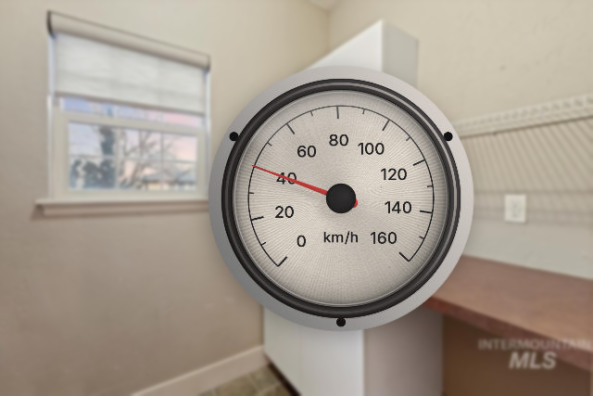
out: 40 km/h
